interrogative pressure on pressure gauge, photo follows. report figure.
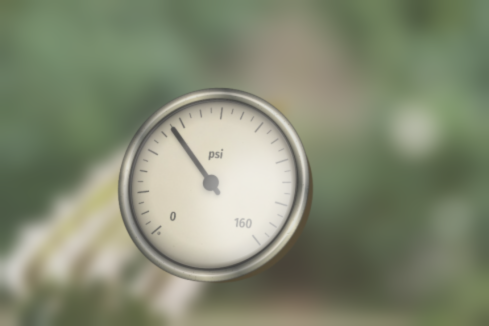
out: 55 psi
